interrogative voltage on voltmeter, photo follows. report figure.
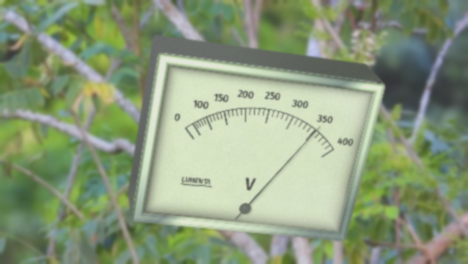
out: 350 V
